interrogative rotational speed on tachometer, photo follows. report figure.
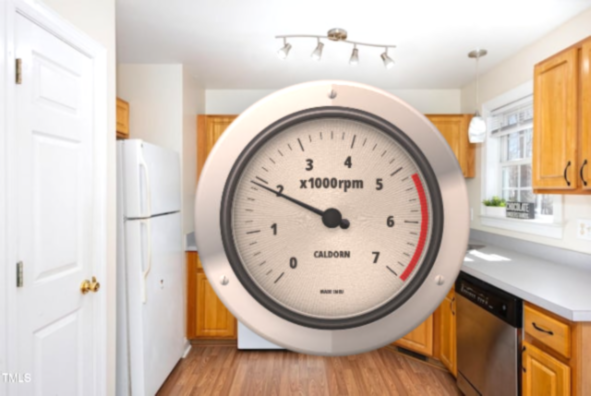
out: 1900 rpm
